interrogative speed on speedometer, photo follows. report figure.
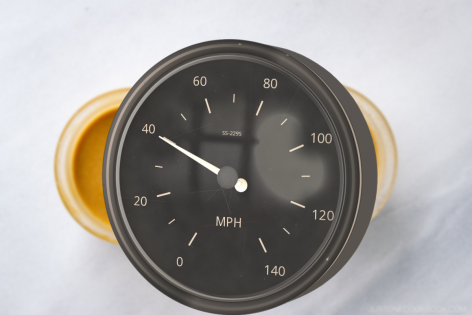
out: 40 mph
